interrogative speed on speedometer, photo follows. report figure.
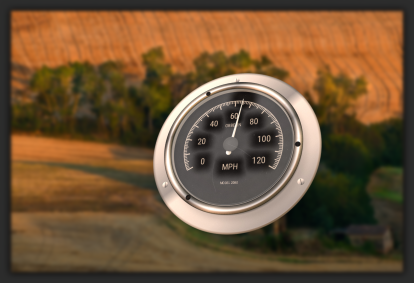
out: 65 mph
